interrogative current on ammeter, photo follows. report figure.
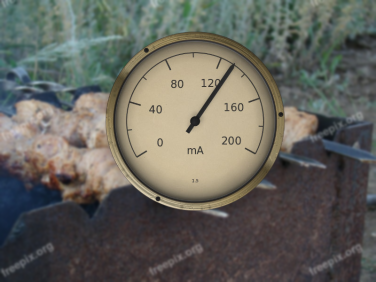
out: 130 mA
